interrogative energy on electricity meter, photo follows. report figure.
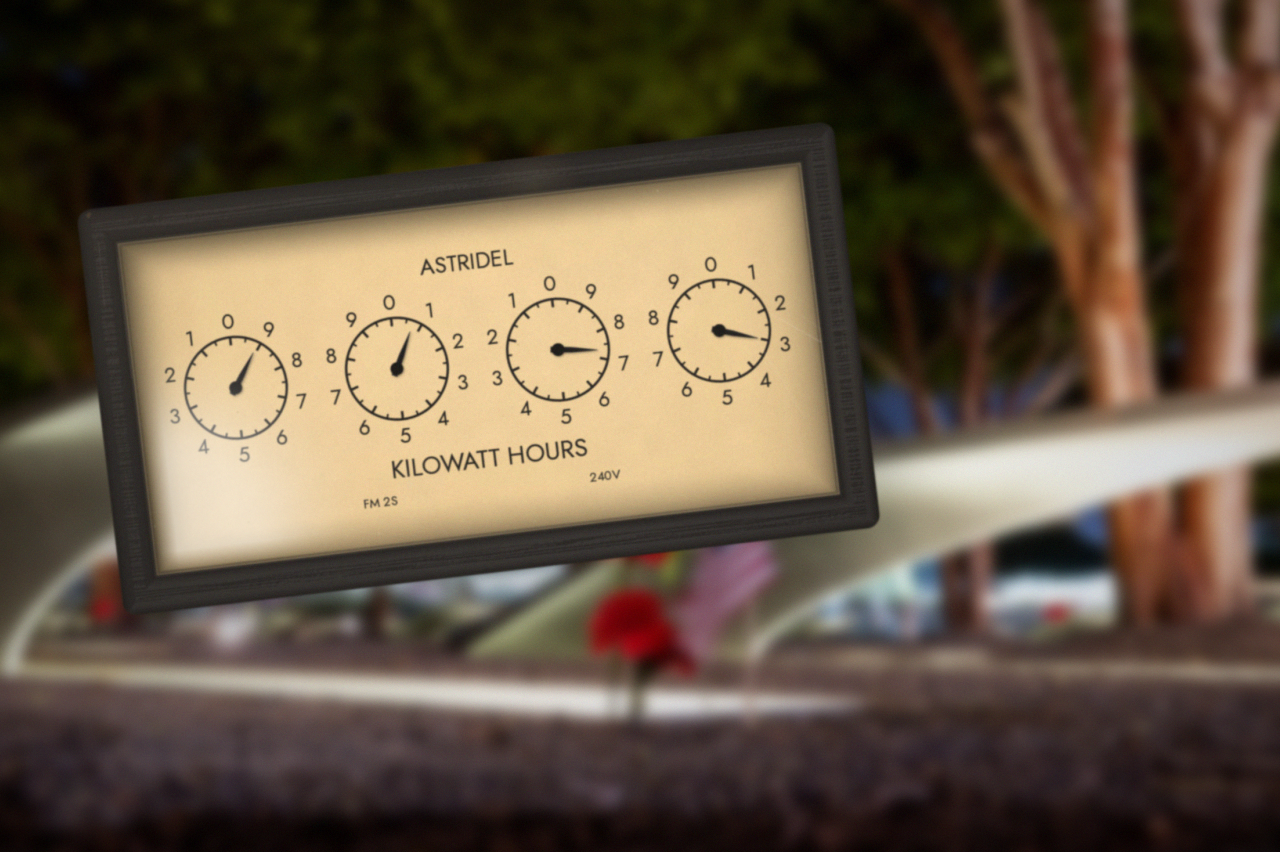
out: 9073 kWh
